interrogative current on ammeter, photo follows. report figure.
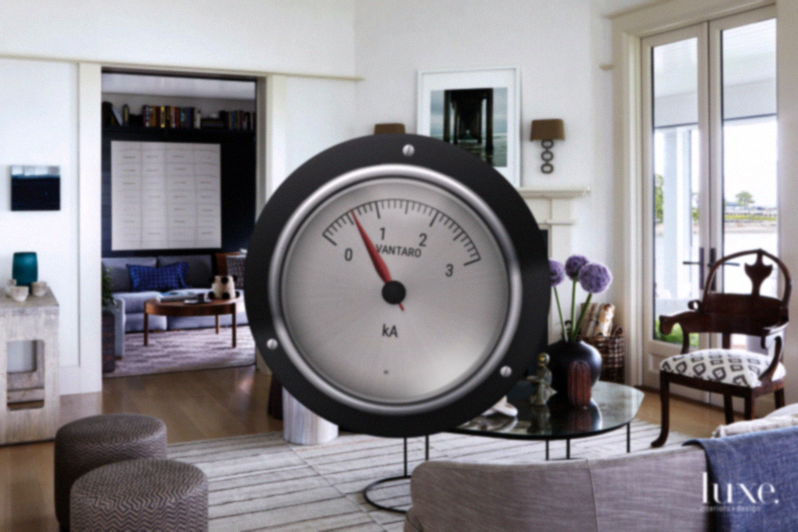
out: 0.6 kA
